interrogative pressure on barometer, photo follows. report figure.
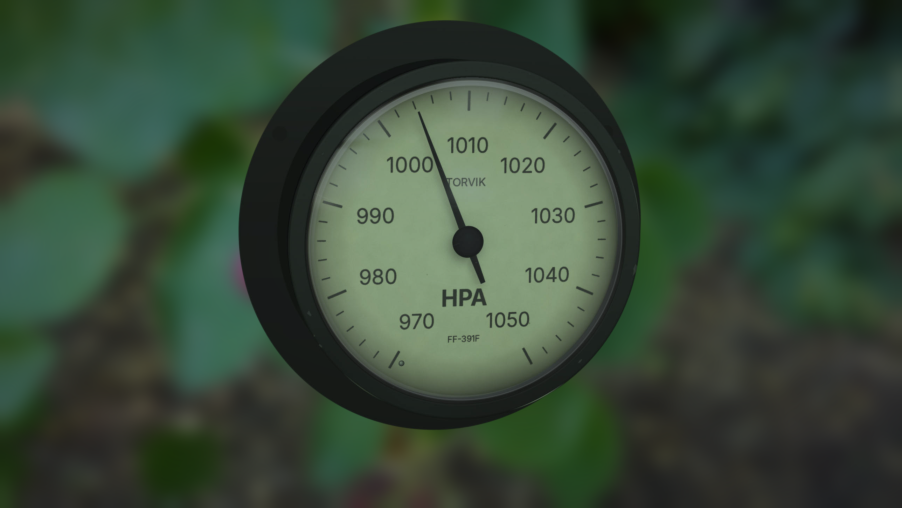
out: 1004 hPa
